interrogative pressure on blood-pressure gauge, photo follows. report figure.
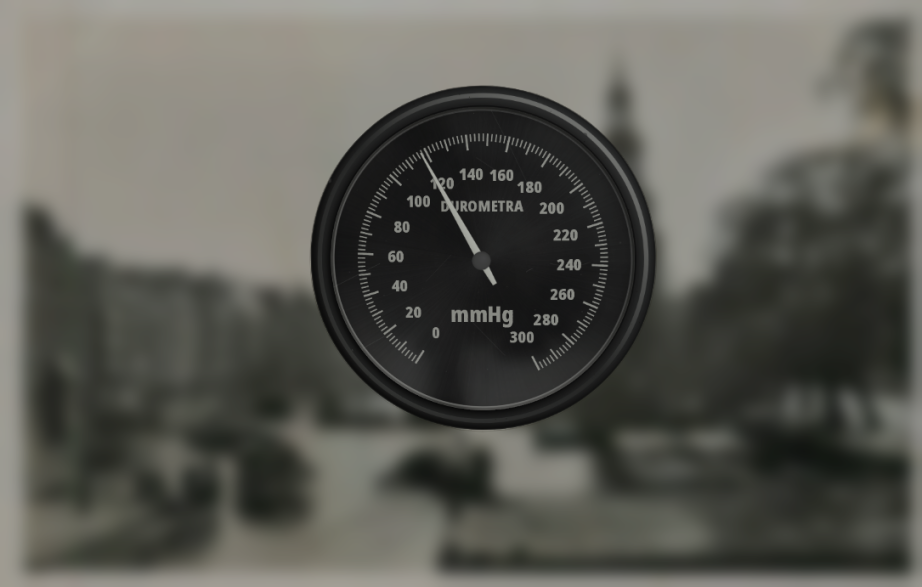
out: 118 mmHg
